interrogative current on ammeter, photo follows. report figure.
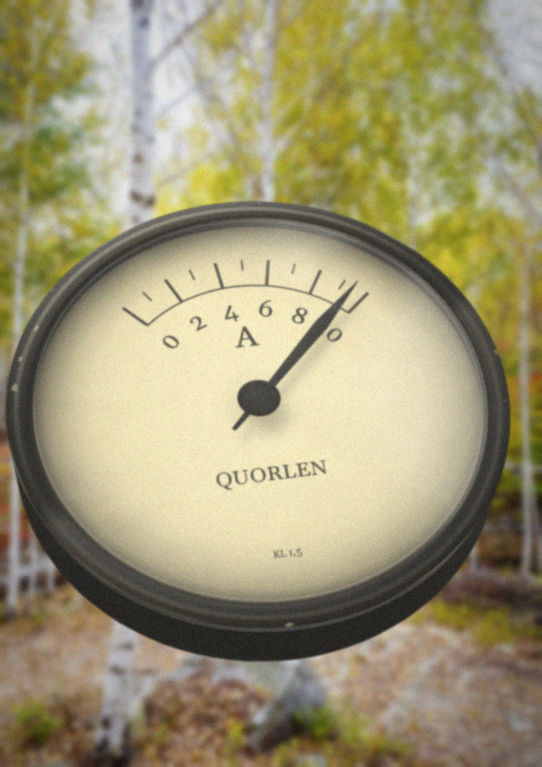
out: 9.5 A
